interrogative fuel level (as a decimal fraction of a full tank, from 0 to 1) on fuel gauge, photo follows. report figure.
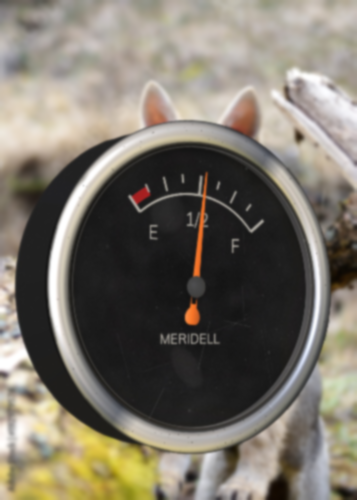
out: 0.5
